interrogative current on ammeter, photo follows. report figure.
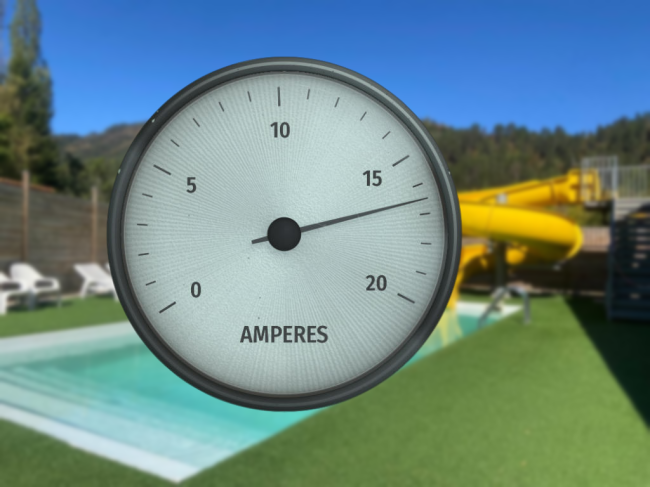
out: 16.5 A
